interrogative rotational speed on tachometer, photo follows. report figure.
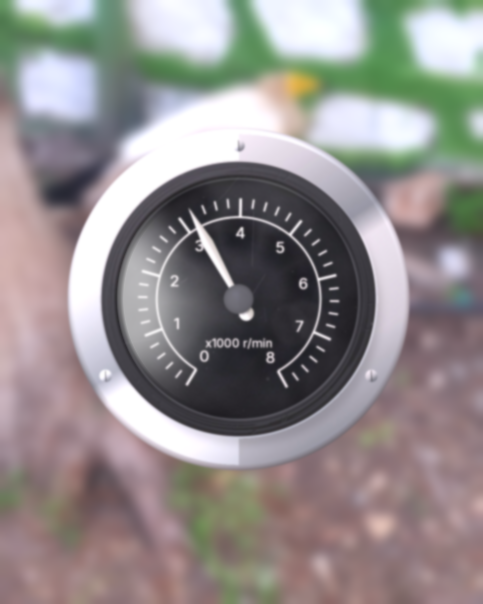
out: 3200 rpm
